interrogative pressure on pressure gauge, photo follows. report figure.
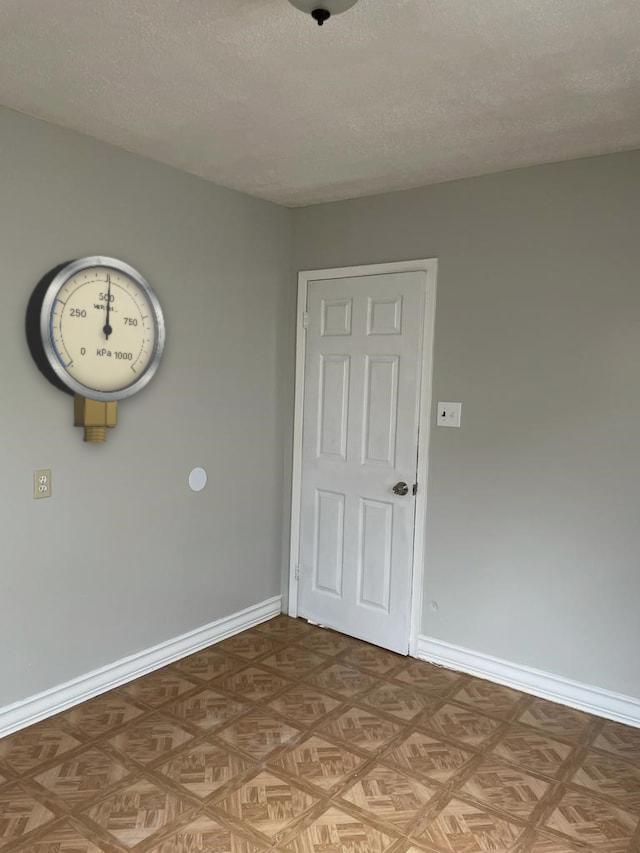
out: 500 kPa
